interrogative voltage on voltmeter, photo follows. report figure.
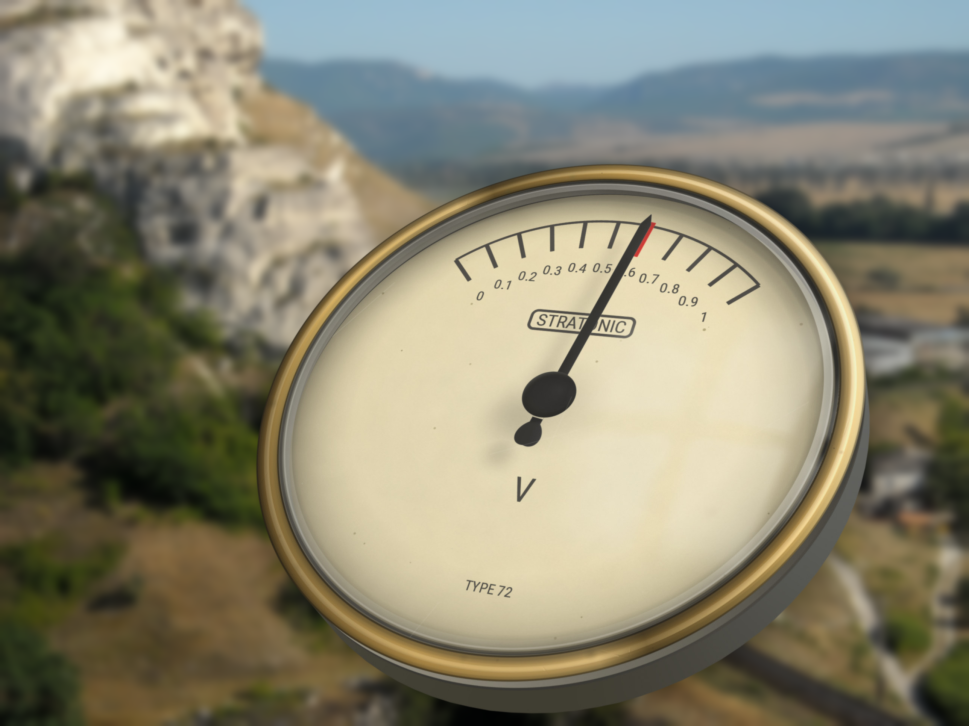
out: 0.6 V
